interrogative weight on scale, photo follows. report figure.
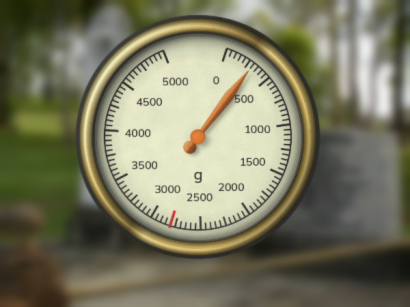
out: 300 g
